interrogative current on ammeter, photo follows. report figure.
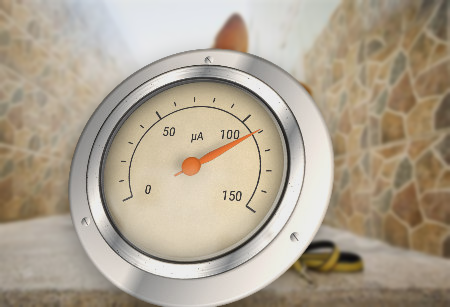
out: 110 µA
